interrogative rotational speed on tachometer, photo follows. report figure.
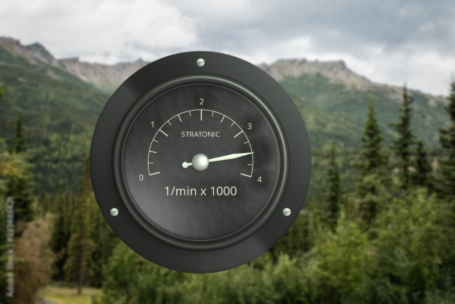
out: 3500 rpm
